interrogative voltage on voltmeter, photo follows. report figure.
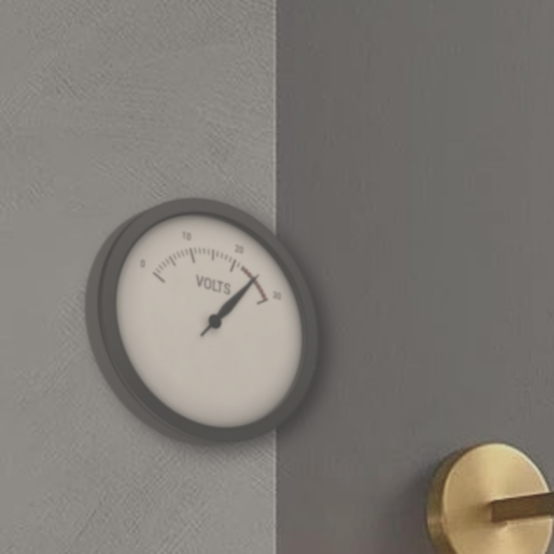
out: 25 V
